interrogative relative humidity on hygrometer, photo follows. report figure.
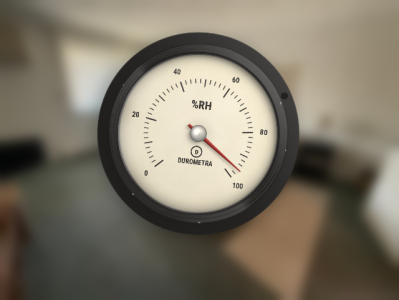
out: 96 %
